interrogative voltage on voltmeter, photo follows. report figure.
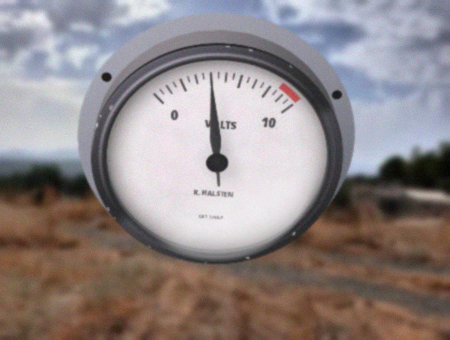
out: 4 V
